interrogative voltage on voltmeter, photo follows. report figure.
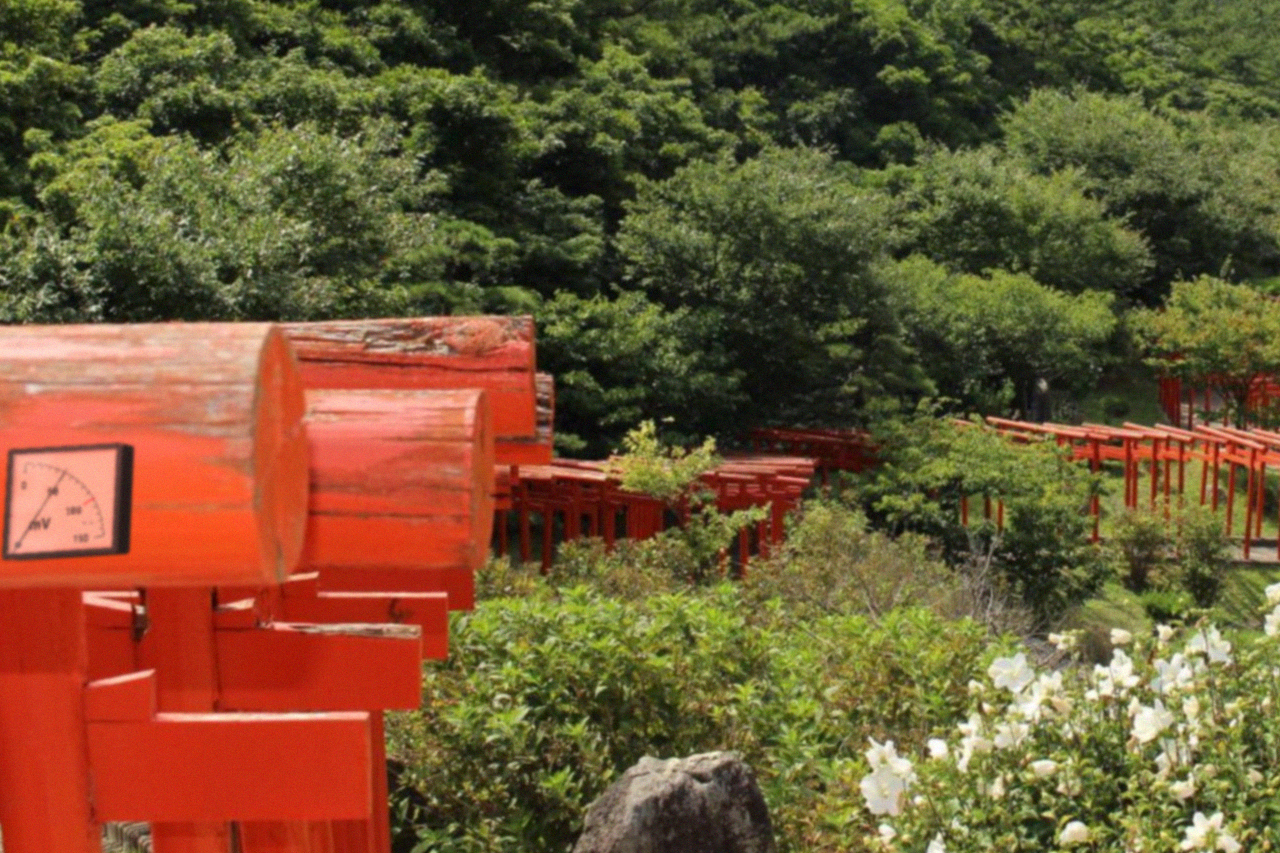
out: 50 mV
